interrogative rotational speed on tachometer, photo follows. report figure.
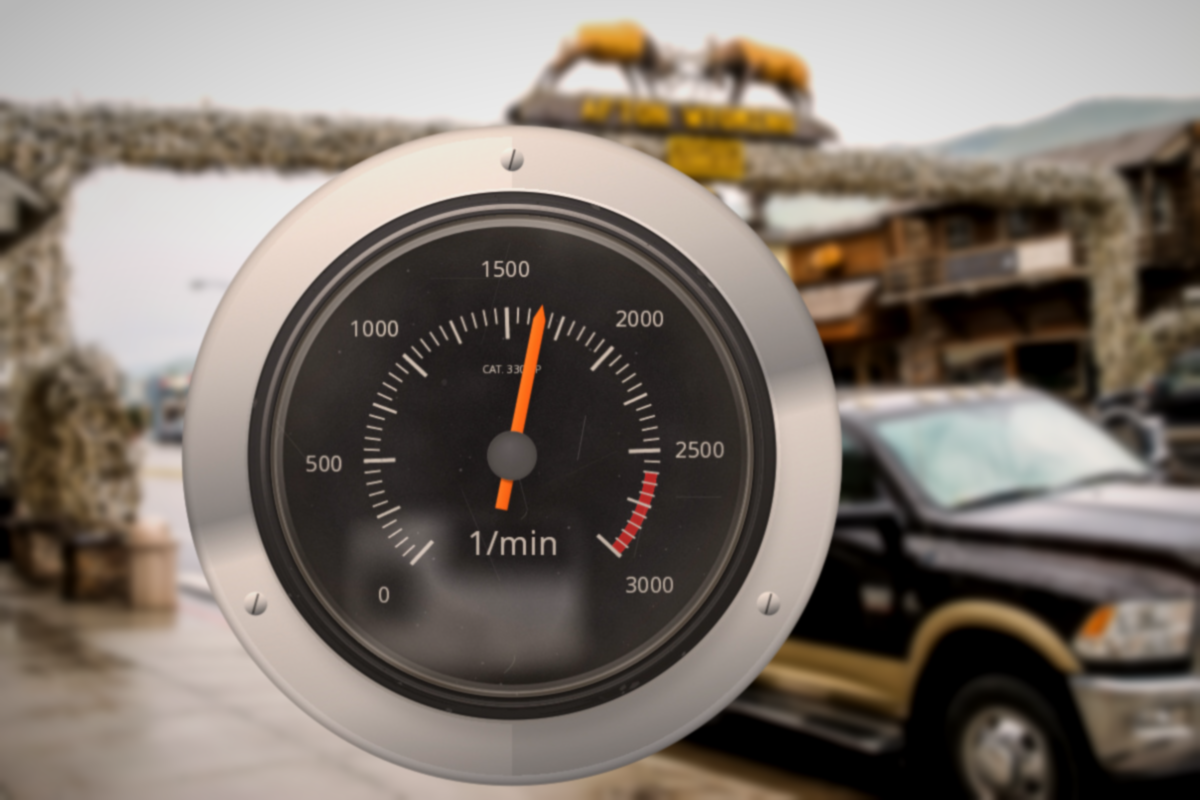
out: 1650 rpm
